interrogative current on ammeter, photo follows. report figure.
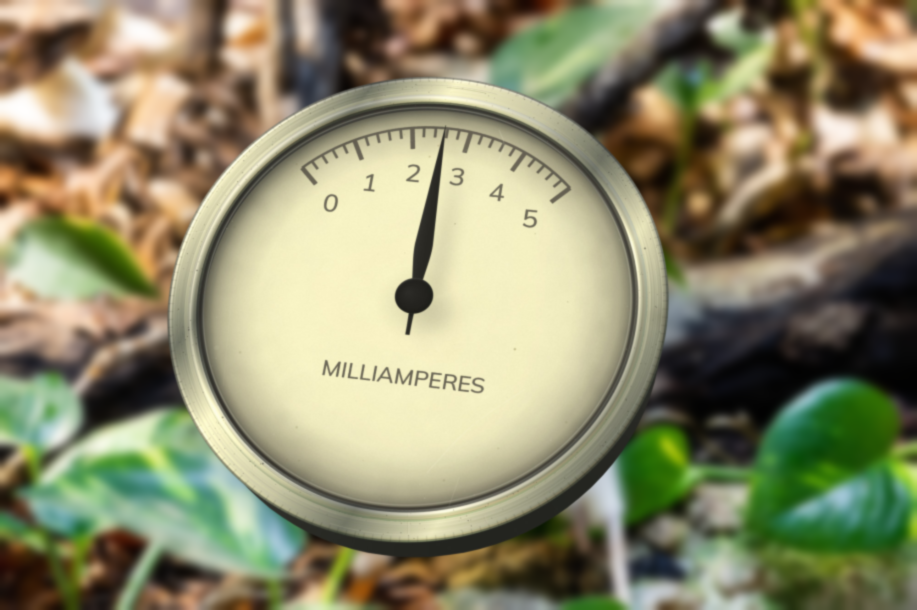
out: 2.6 mA
